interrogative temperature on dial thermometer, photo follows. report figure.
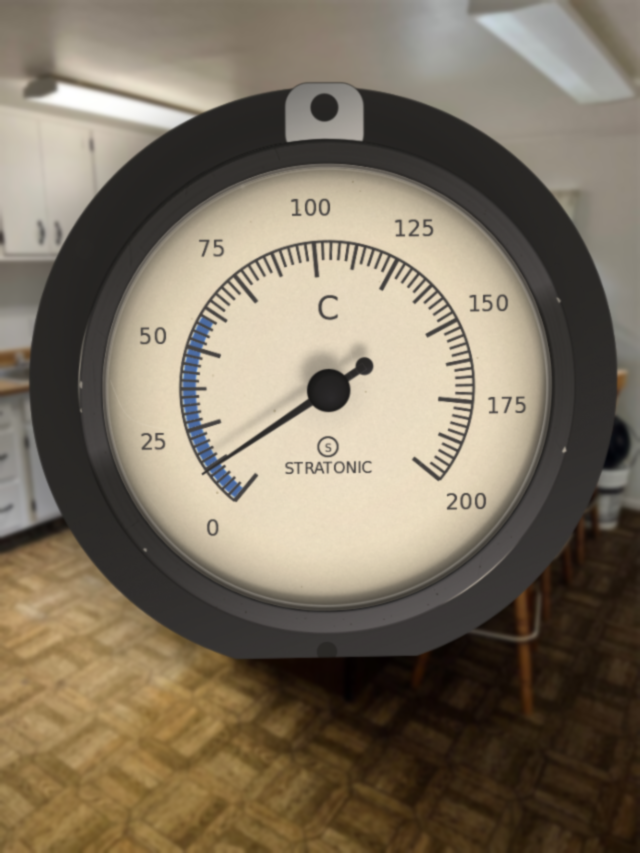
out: 12.5 °C
